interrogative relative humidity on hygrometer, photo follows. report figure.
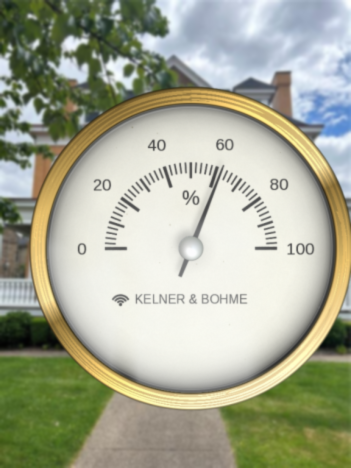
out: 62 %
